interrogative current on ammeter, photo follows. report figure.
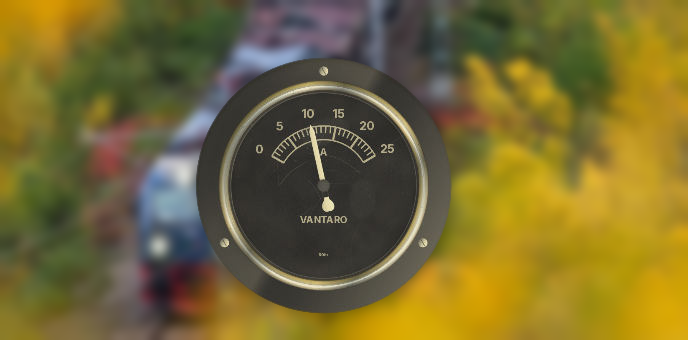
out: 10 A
